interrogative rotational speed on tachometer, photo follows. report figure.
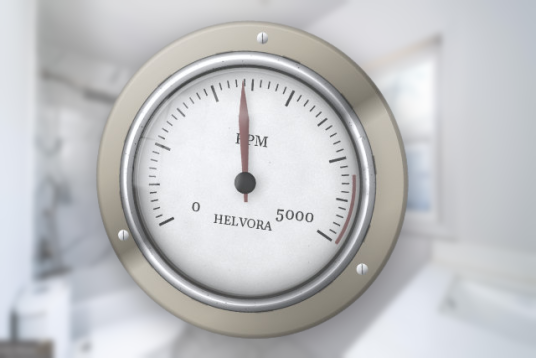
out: 2400 rpm
